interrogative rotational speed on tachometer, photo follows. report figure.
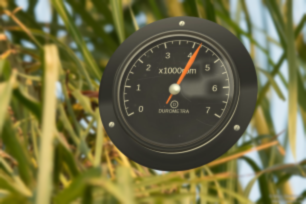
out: 4250 rpm
